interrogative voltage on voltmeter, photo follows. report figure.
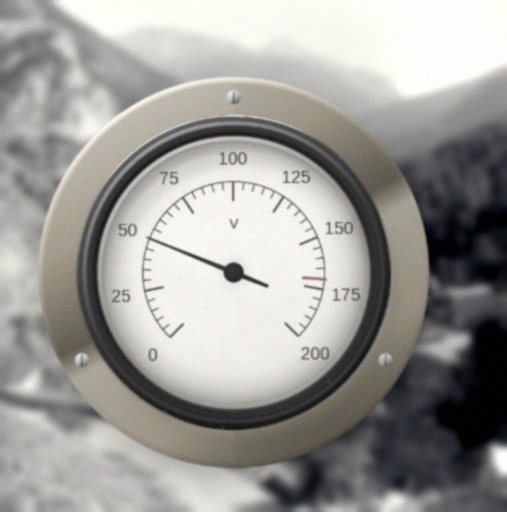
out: 50 V
